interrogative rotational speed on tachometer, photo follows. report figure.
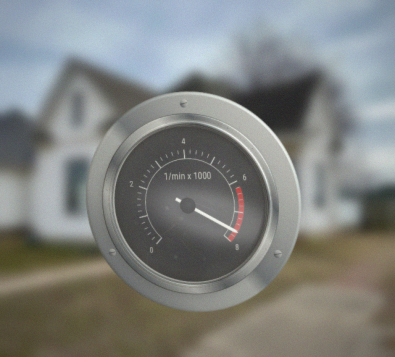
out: 7600 rpm
